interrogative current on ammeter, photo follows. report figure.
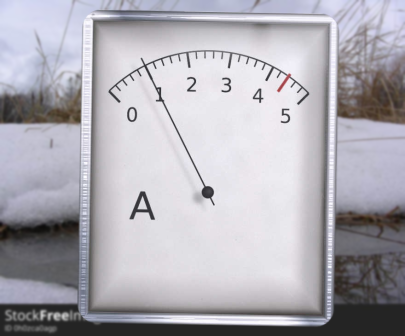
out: 1 A
